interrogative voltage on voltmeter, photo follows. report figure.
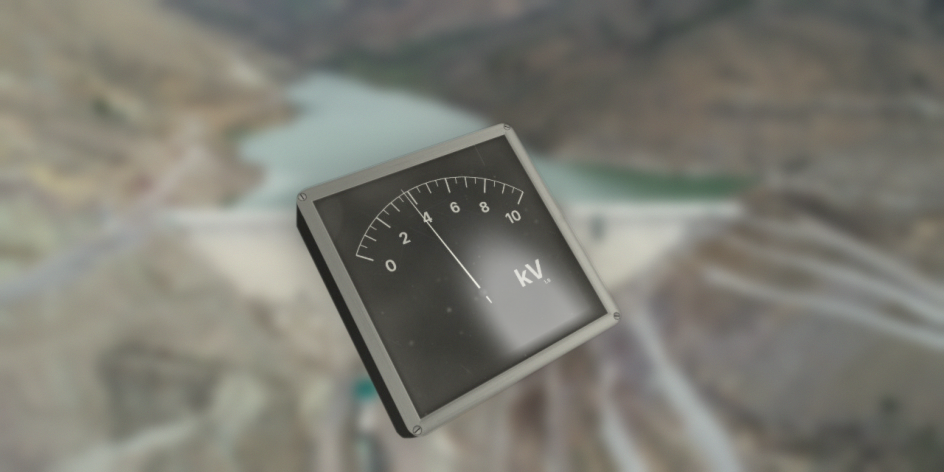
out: 3.75 kV
